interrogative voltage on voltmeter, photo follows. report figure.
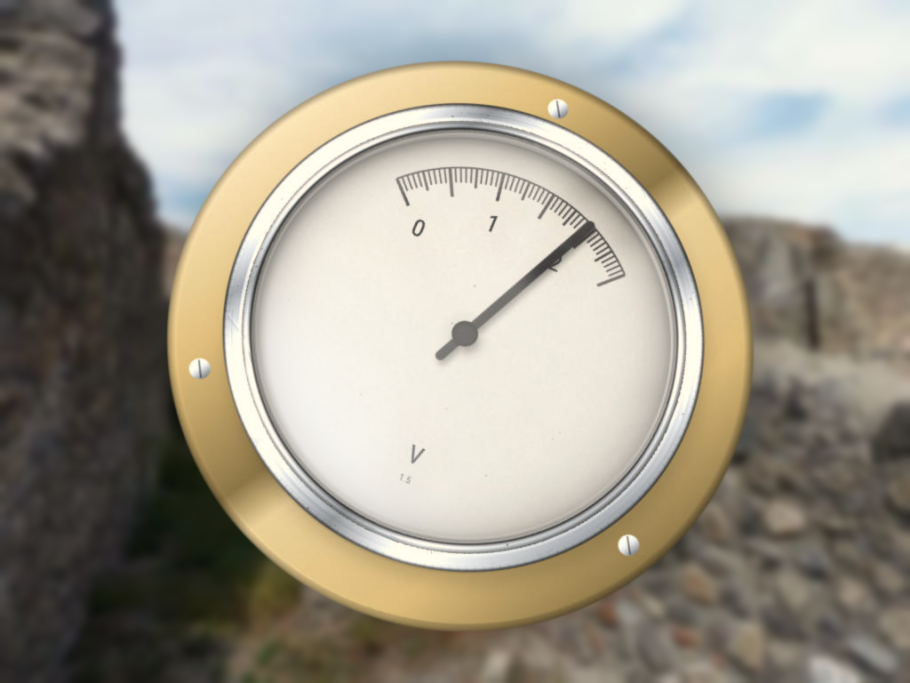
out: 1.95 V
